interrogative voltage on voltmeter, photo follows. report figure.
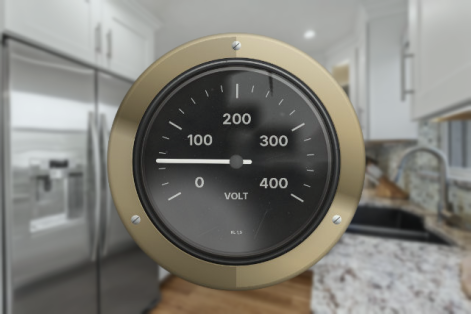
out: 50 V
